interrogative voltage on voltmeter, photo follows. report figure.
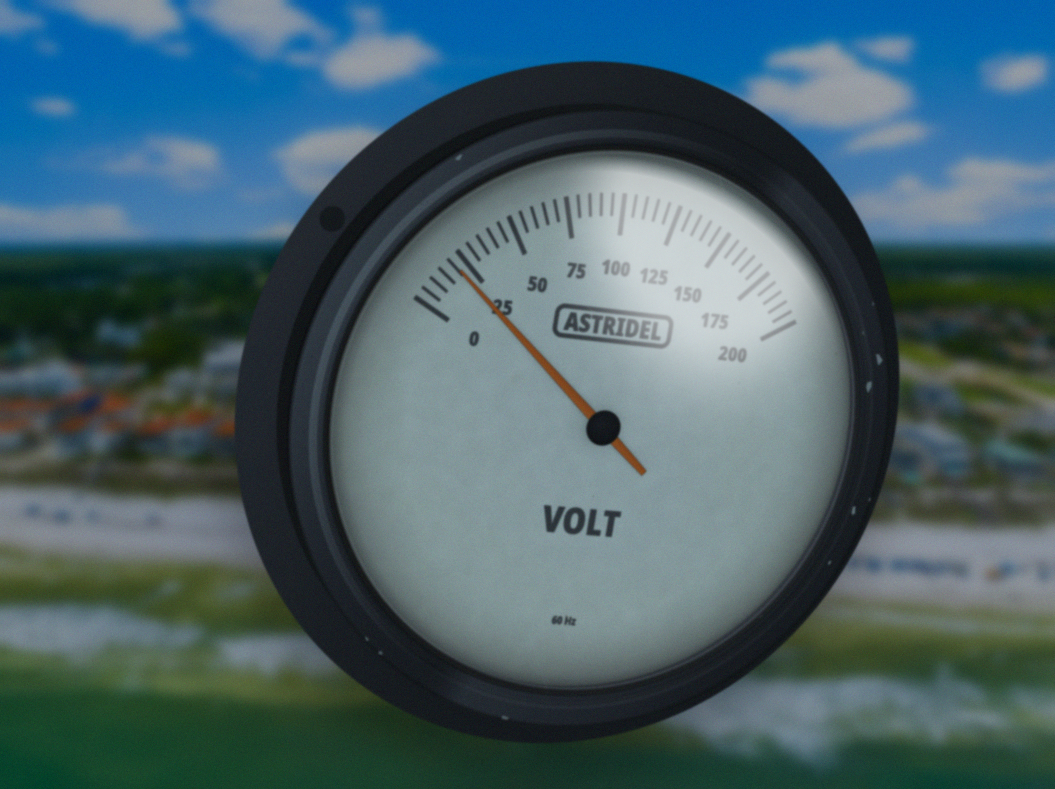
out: 20 V
